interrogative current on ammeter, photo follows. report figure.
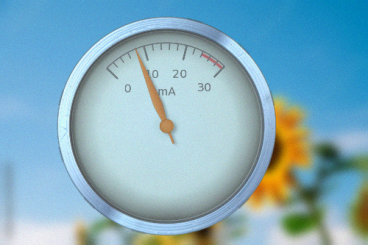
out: 8 mA
